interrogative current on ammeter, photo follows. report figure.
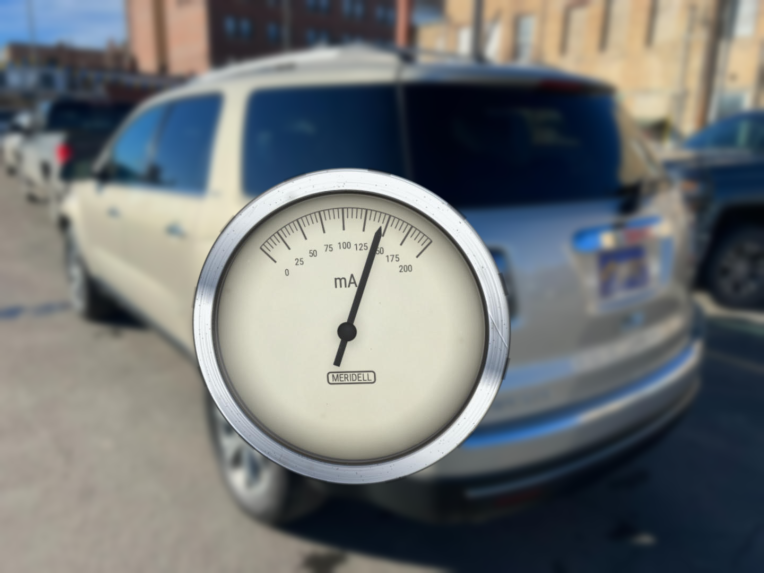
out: 145 mA
